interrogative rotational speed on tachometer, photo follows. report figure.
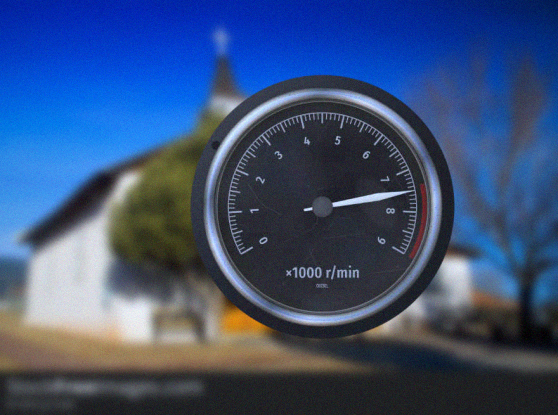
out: 7500 rpm
